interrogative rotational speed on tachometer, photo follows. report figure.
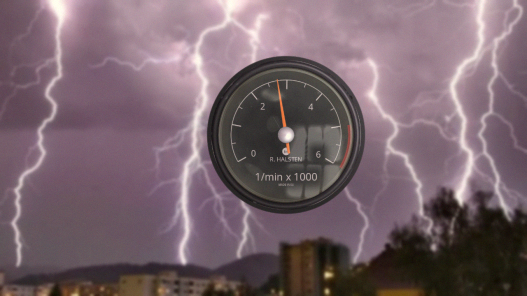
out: 2750 rpm
